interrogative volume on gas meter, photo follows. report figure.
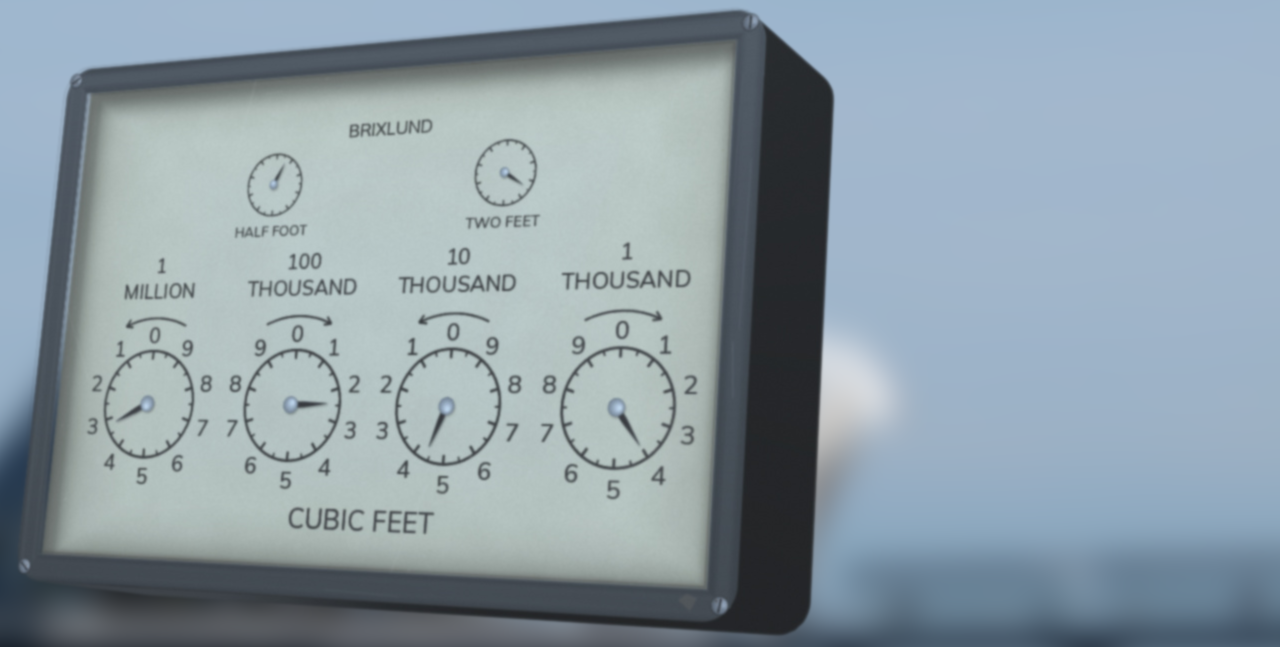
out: 324400 ft³
